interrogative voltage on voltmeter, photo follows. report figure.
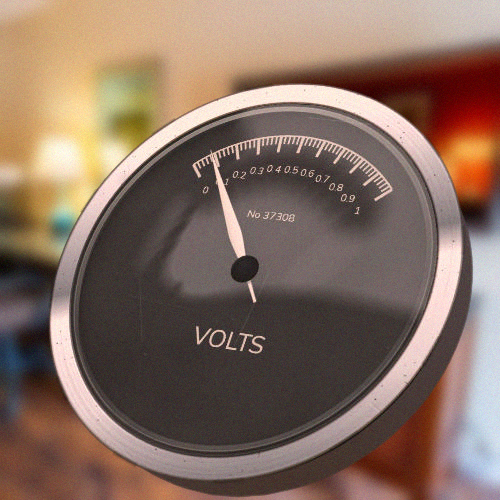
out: 0.1 V
